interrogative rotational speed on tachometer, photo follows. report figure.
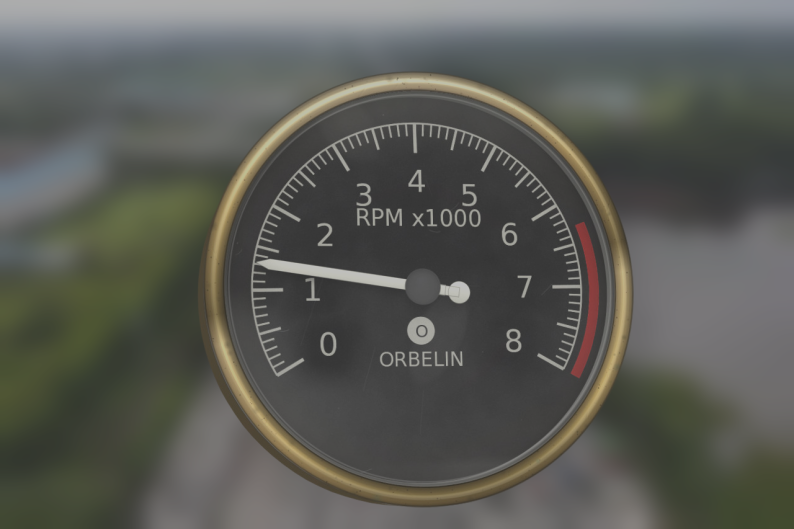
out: 1300 rpm
